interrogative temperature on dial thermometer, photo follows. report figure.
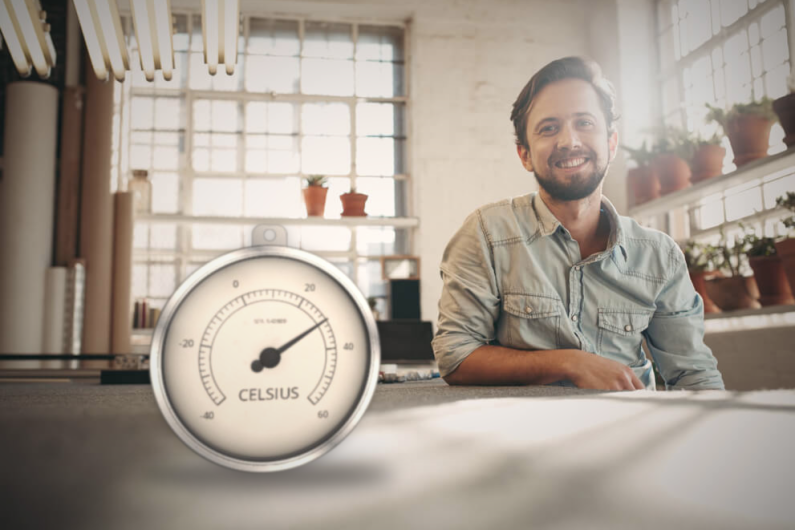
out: 30 °C
